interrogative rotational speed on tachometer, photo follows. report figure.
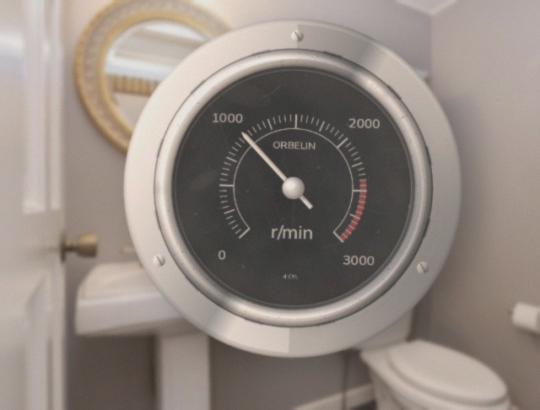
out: 1000 rpm
